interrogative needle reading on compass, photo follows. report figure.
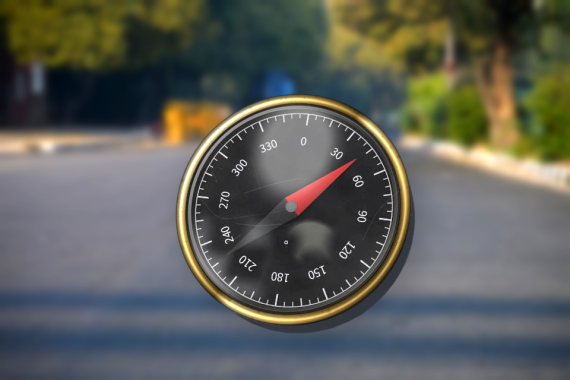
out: 45 °
